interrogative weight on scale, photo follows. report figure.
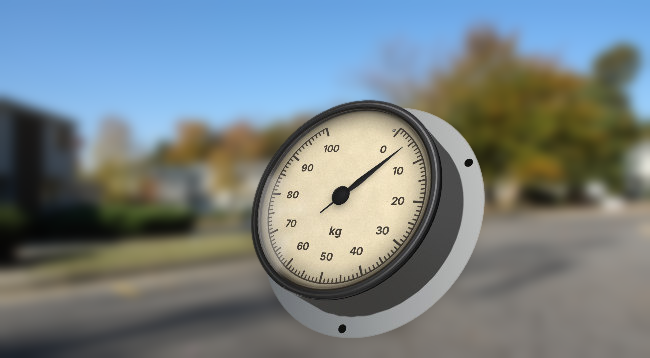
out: 5 kg
